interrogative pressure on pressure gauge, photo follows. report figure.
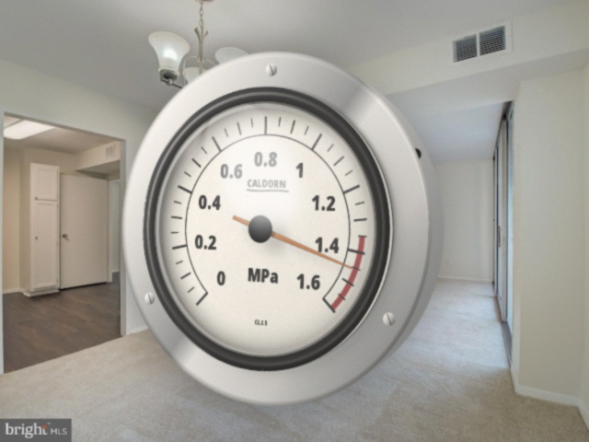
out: 1.45 MPa
